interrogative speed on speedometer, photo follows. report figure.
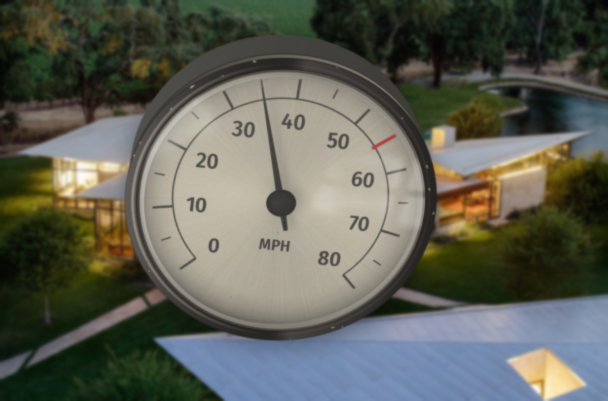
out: 35 mph
